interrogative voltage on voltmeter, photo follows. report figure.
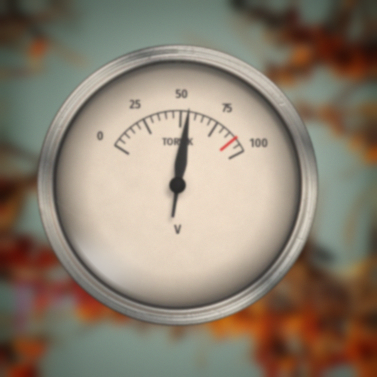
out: 55 V
